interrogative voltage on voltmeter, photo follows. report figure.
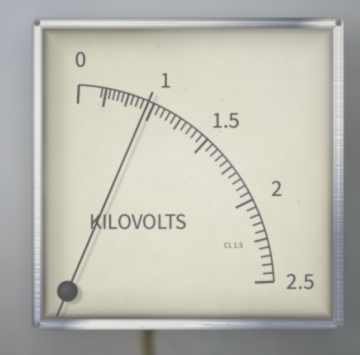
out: 0.95 kV
